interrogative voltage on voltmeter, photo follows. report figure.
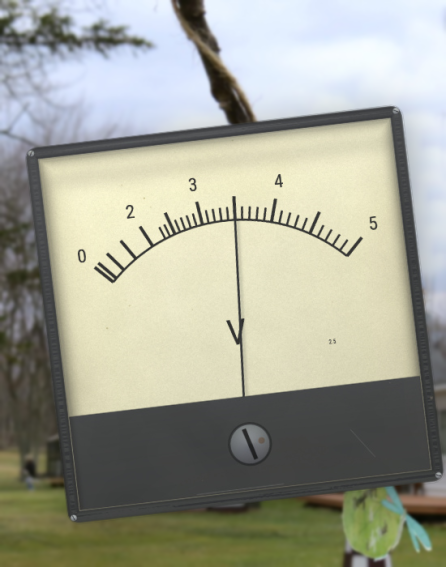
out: 3.5 V
